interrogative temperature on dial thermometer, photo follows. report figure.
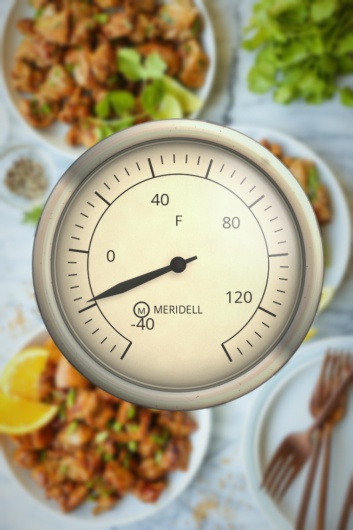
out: -18 °F
